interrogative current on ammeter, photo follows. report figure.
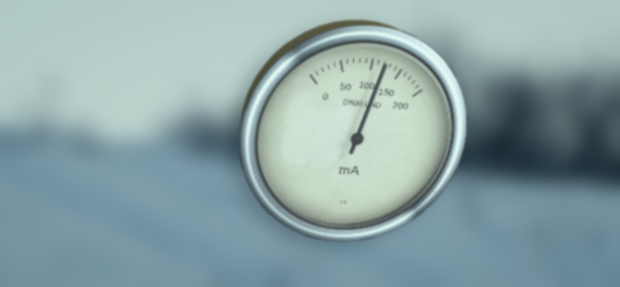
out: 120 mA
